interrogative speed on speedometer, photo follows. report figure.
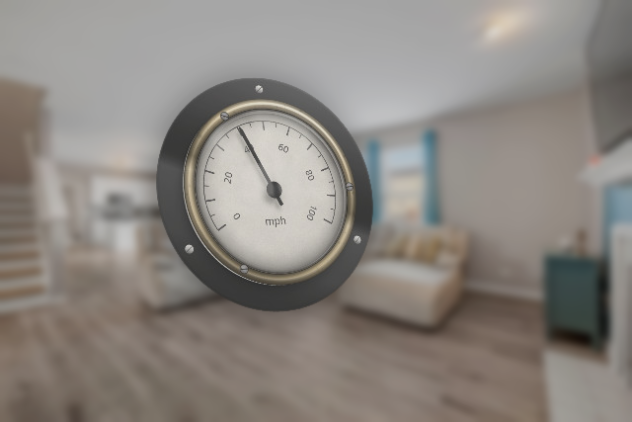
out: 40 mph
